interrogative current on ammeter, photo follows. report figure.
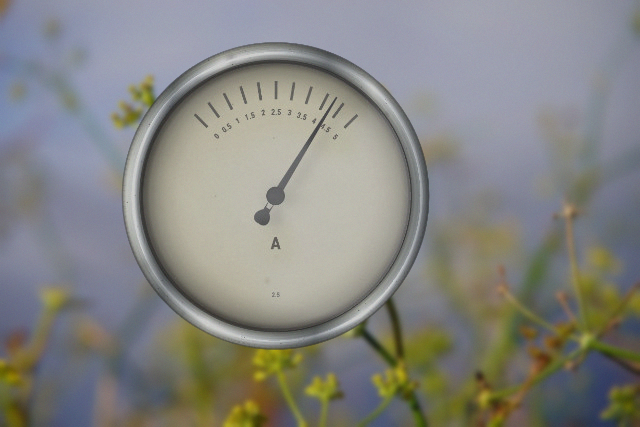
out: 4.25 A
